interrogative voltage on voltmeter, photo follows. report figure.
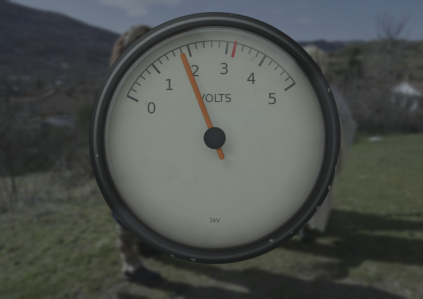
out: 1.8 V
